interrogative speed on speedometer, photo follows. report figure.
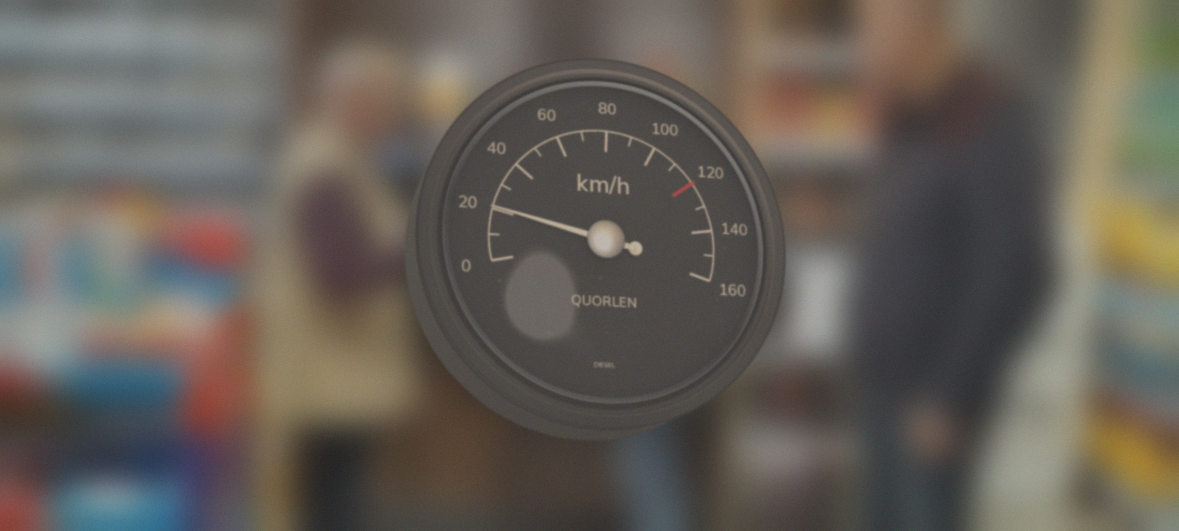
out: 20 km/h
